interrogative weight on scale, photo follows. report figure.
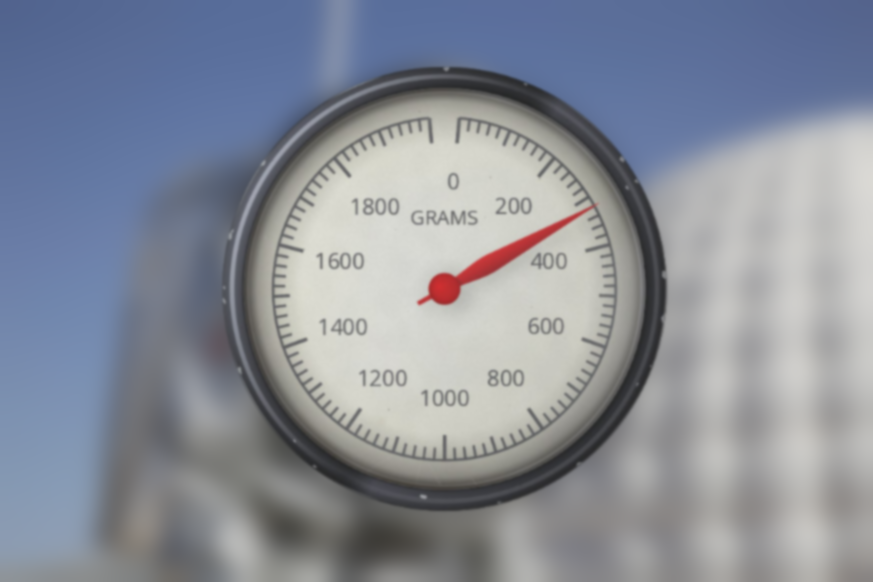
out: 320 g
